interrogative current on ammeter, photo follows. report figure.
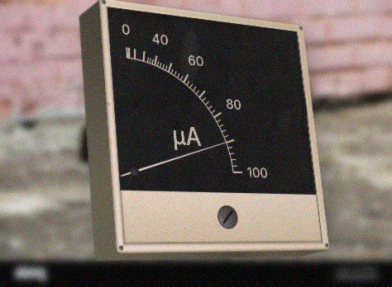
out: 90 µA
